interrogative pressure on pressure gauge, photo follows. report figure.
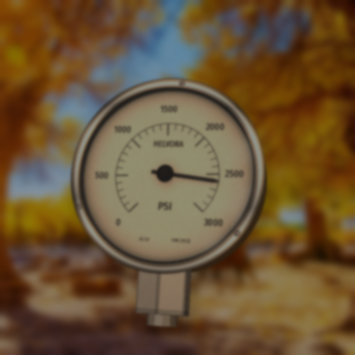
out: 2600 psi
